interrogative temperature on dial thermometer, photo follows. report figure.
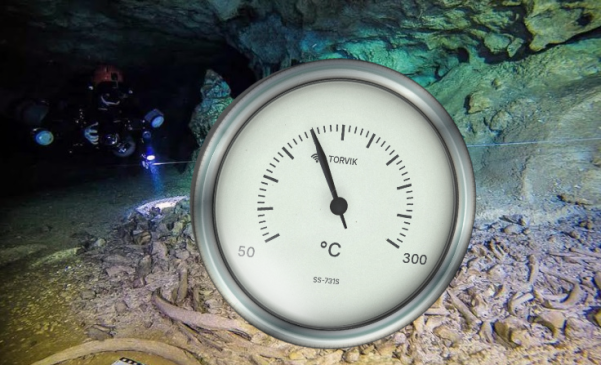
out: 150 °C
